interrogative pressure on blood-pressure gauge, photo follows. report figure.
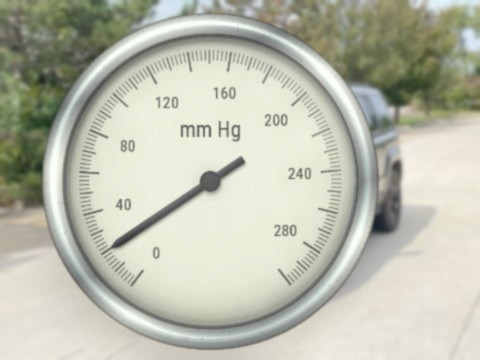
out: 20 mmHg
